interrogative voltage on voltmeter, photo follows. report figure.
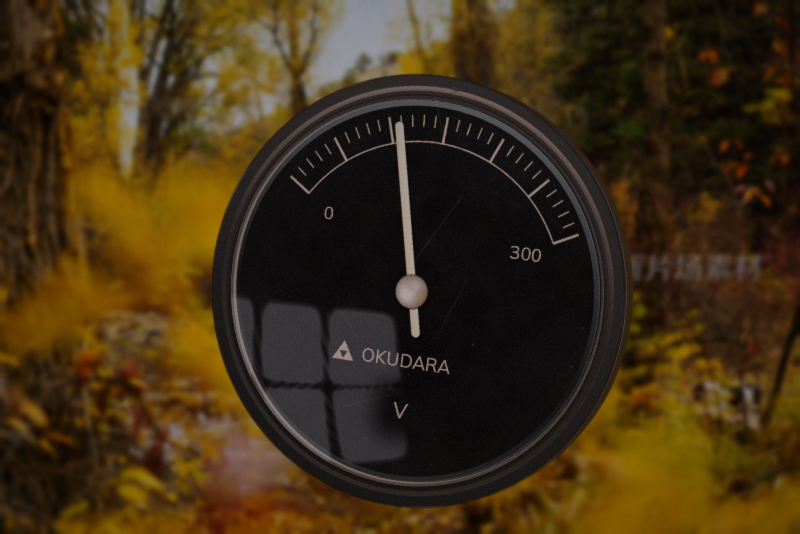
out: 110 V
